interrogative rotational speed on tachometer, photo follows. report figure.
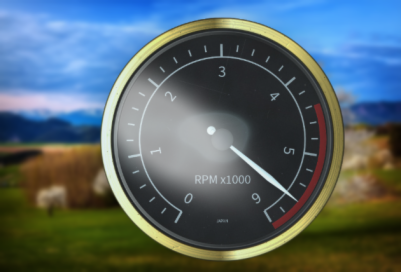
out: 5600 rpm
